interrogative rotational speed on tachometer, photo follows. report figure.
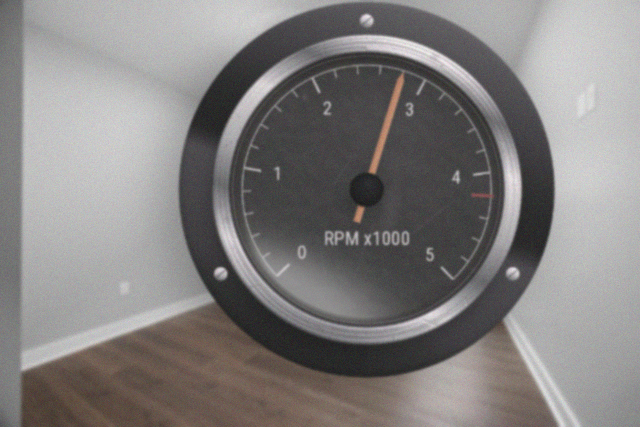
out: 2800 rpm
